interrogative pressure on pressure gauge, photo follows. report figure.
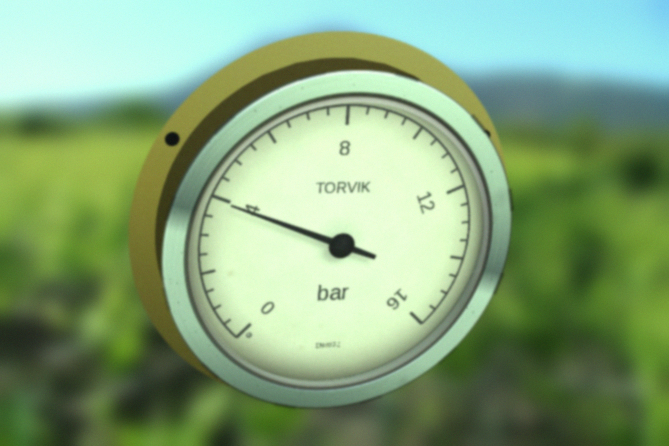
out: 4 bar
